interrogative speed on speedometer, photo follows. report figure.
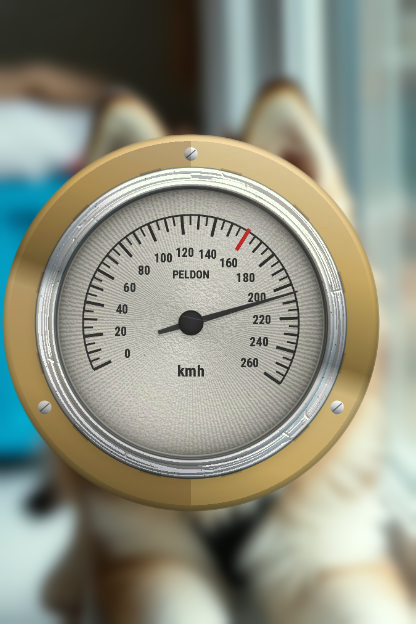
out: 205 km/h
